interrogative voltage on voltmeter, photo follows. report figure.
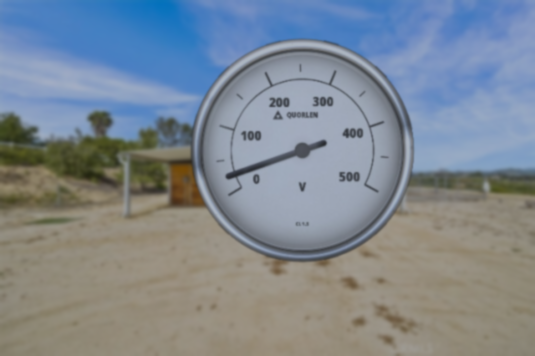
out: 25 V
